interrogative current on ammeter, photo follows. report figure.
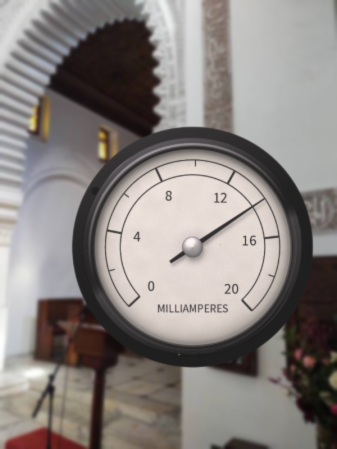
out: 14 mA
